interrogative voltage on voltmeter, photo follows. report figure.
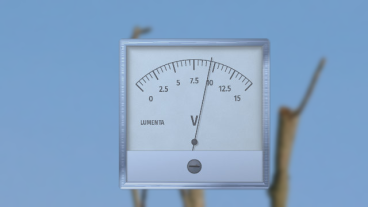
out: 9.5 V
